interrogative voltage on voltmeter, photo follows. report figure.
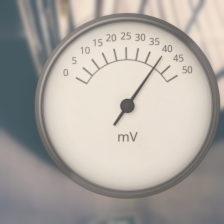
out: 40 mV
